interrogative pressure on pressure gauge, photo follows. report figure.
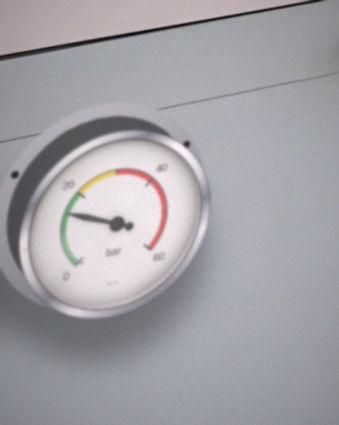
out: 15 bar
